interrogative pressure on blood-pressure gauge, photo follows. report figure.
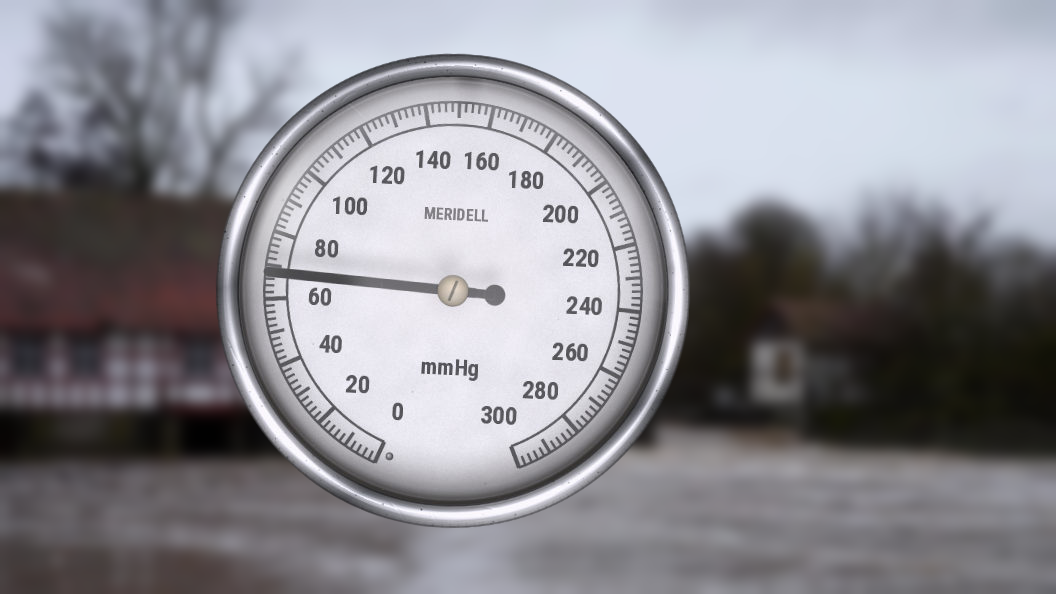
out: 68 mmHg
